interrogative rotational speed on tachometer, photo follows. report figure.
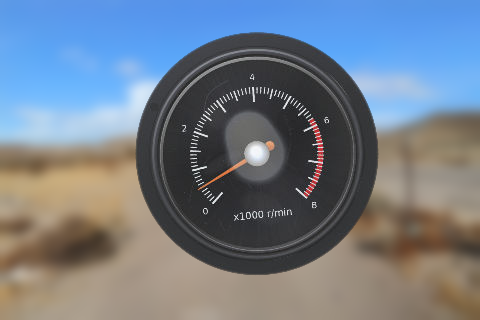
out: 500 rpm
